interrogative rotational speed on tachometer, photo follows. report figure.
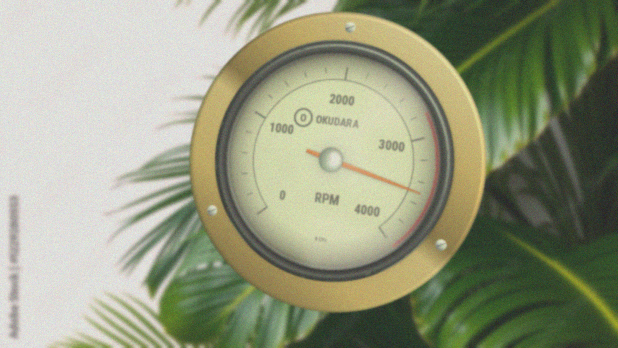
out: 3500 rpm
